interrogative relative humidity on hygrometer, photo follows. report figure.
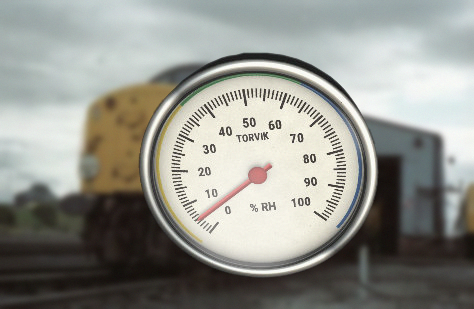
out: 5 %
